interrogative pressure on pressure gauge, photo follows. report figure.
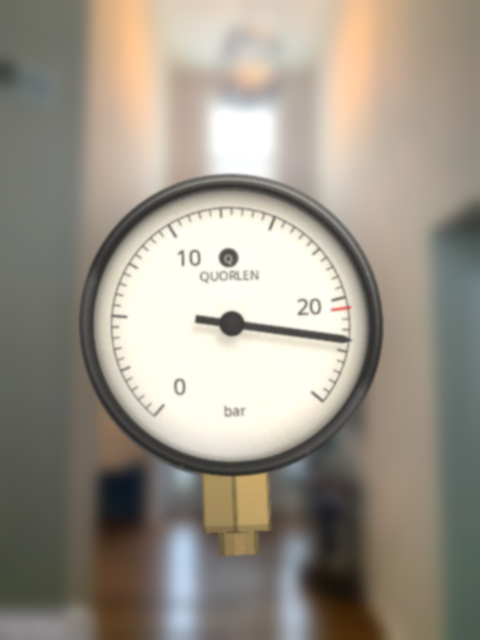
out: 22 bar
